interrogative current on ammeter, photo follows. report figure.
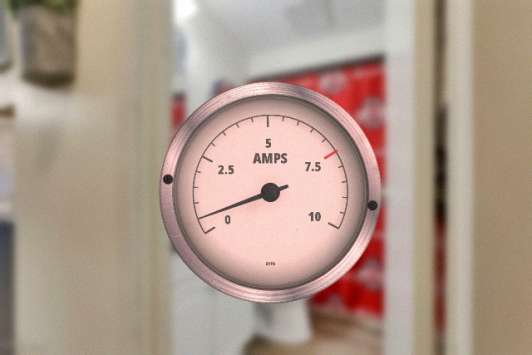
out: 0.5 A
